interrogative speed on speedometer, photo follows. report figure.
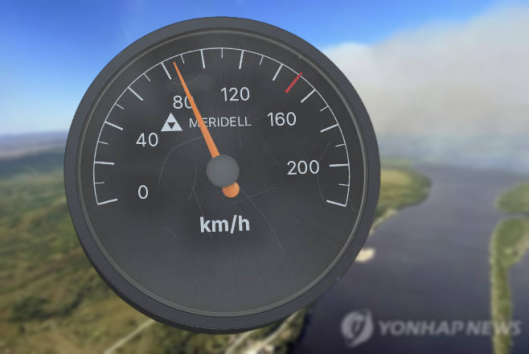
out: 85 km/h
